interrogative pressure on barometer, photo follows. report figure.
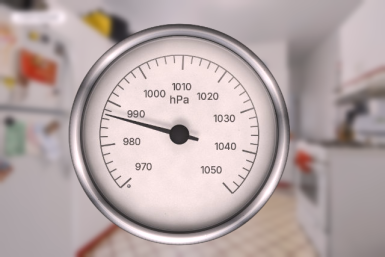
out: 987 hPa
